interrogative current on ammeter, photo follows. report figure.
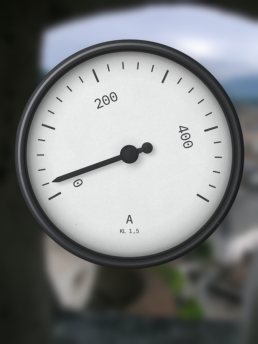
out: 20 A
